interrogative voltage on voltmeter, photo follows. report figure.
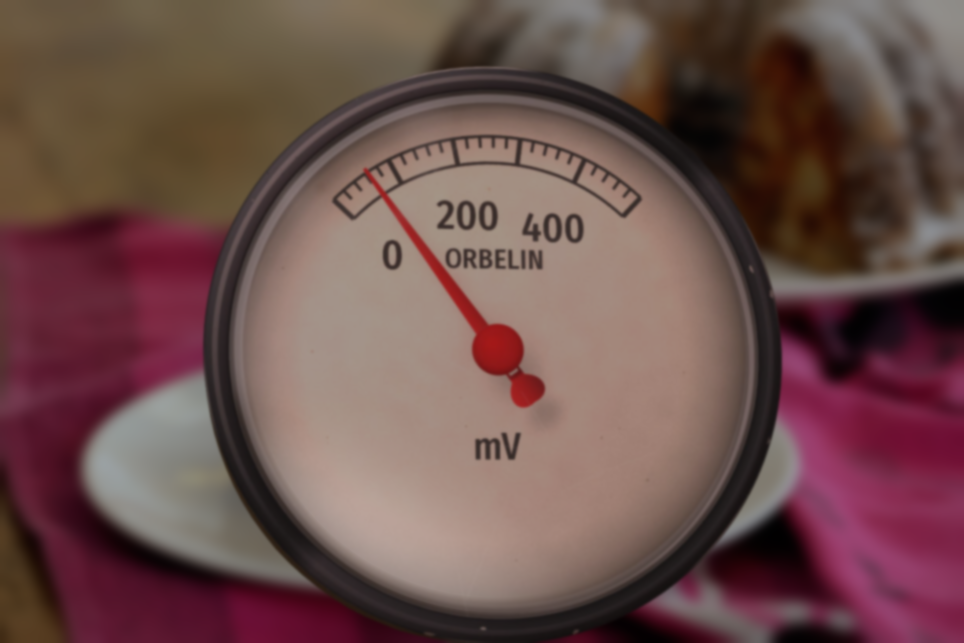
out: 60 mV
